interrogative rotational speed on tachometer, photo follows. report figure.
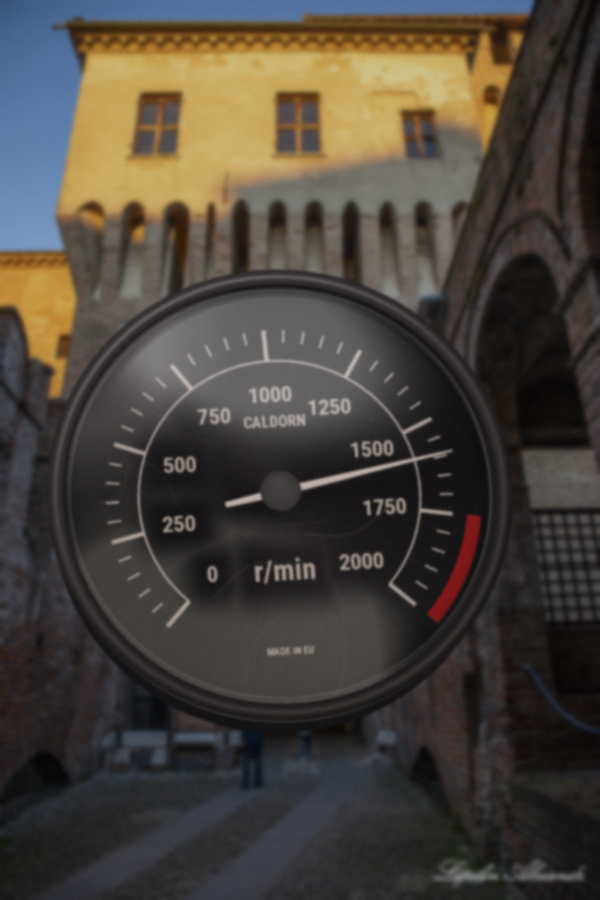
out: 1600 rpm
